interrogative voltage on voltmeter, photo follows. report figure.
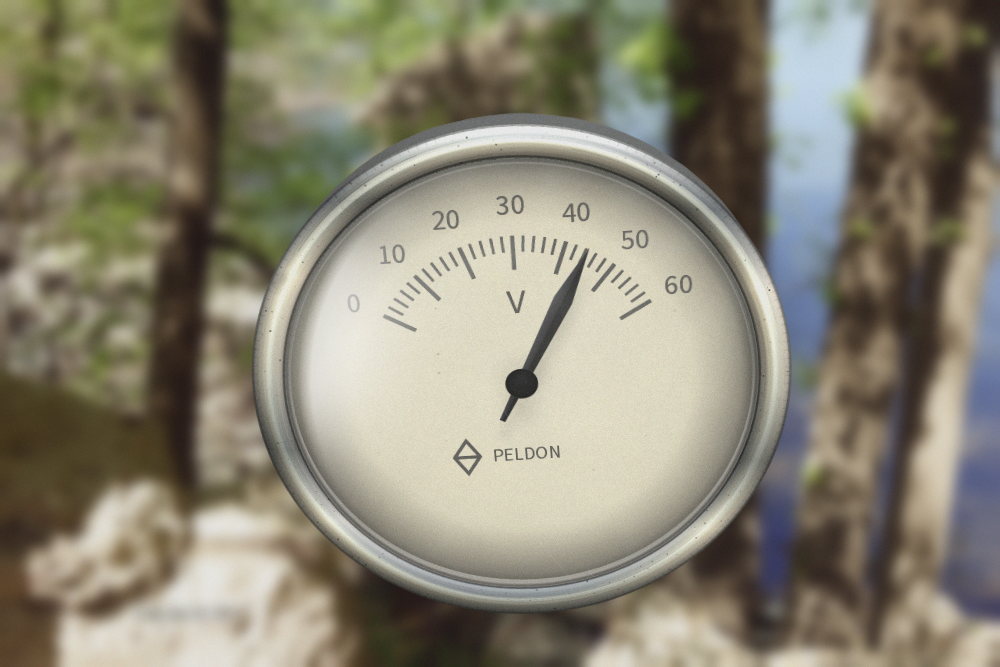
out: 44 V
